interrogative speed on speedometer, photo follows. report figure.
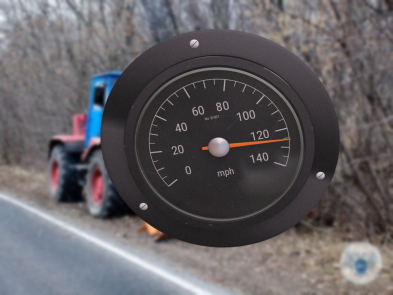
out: 125 mph
